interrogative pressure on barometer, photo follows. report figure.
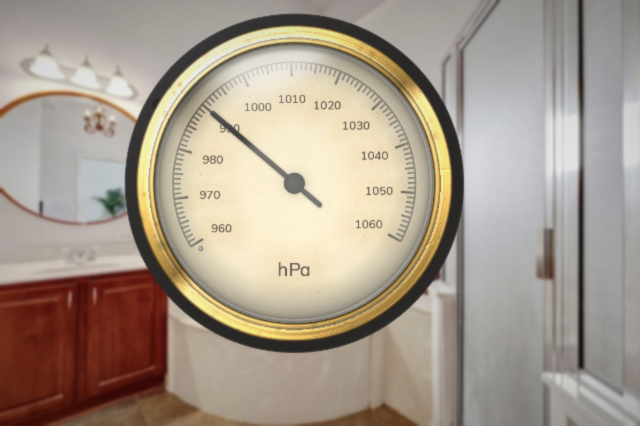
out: 990 hPa
